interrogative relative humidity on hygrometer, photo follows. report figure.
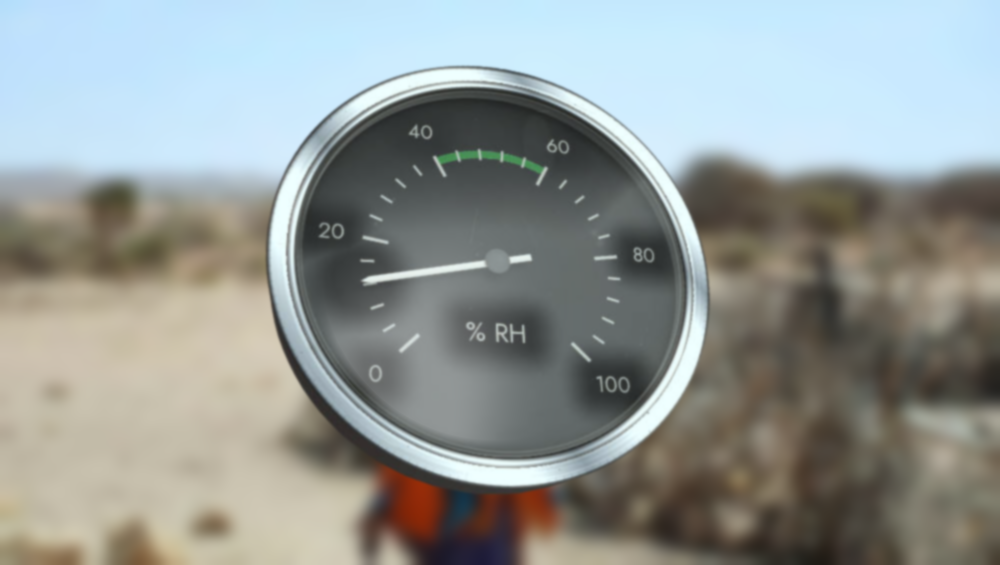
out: 12 %
